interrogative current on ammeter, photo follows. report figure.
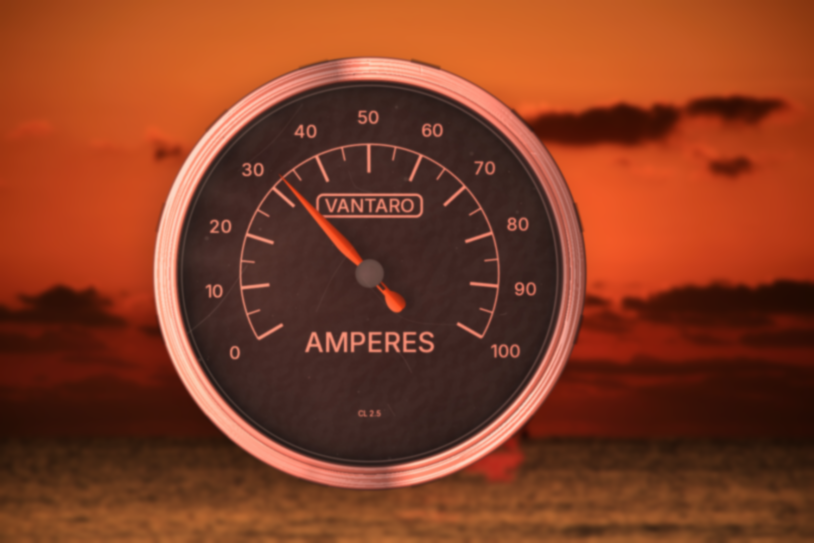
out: 32.5 A
